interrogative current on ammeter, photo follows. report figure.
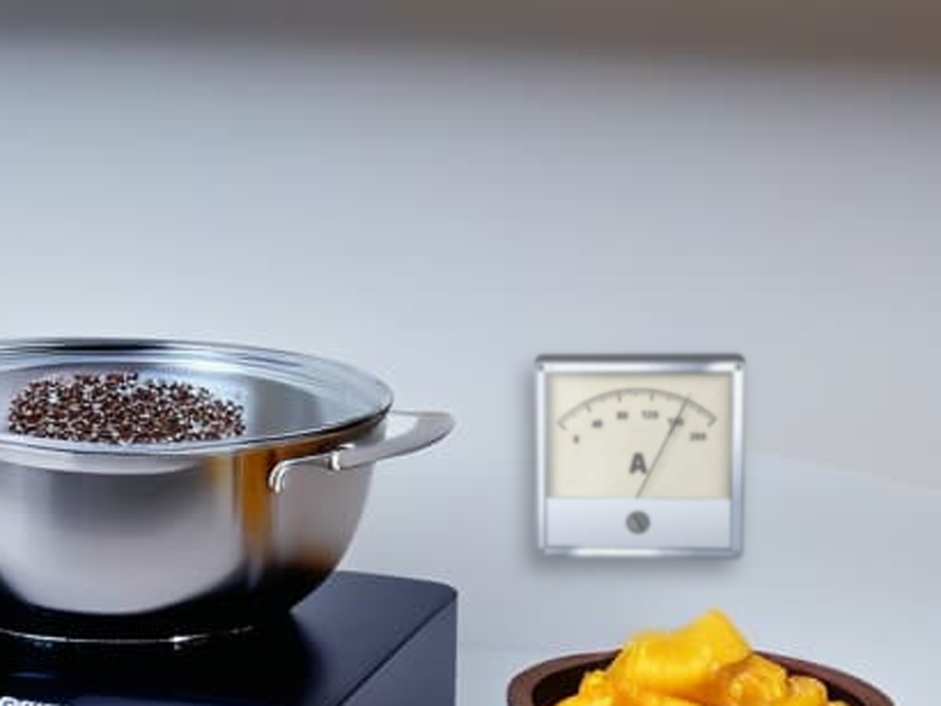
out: 160 A
